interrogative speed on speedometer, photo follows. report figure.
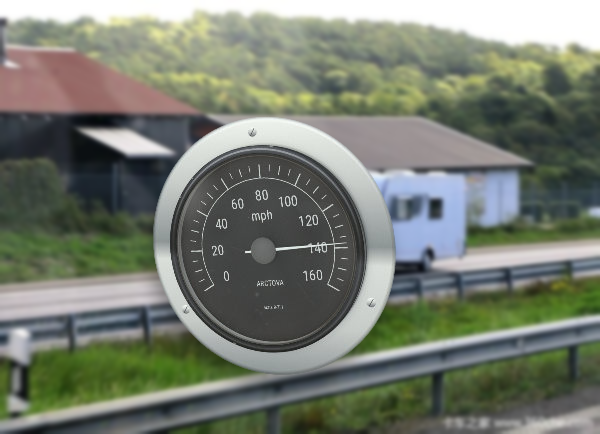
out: 137.5 mph
